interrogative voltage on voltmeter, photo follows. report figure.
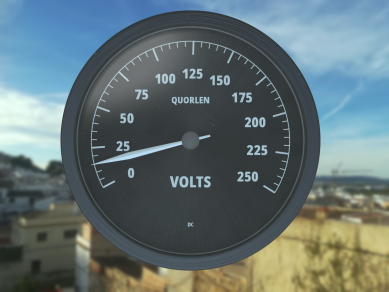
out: 15 V
